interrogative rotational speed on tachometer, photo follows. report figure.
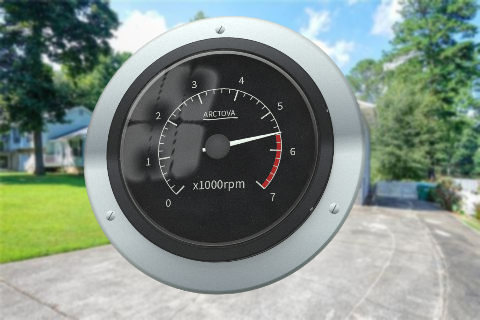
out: 5600 rpm
